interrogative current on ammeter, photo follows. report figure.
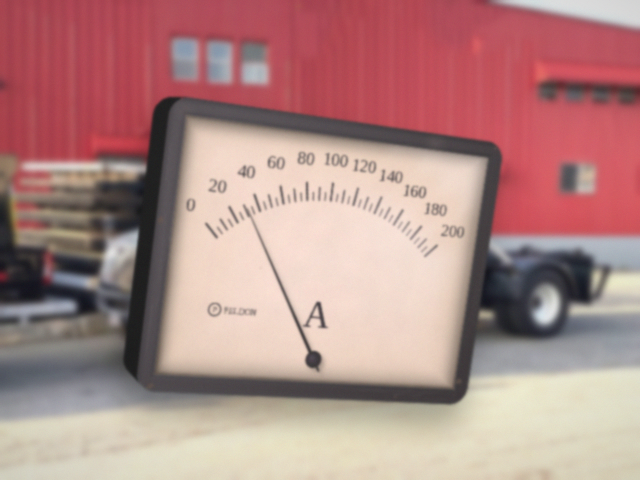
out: 30 A
